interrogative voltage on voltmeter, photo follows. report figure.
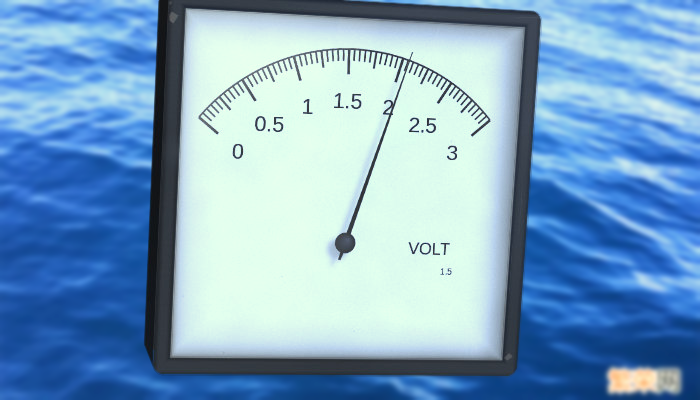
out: 2.05 V
